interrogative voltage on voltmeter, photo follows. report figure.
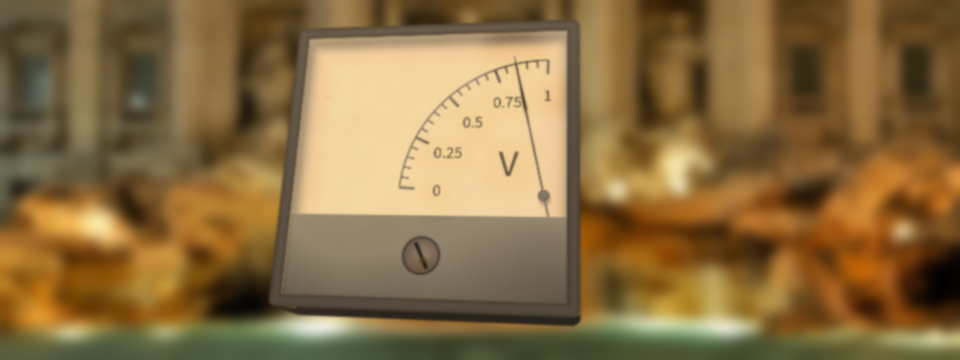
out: 0.85 V
